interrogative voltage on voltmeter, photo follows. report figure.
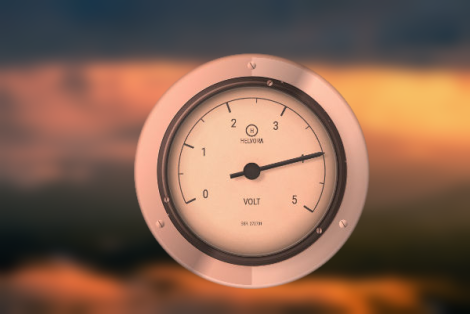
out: 4 V
